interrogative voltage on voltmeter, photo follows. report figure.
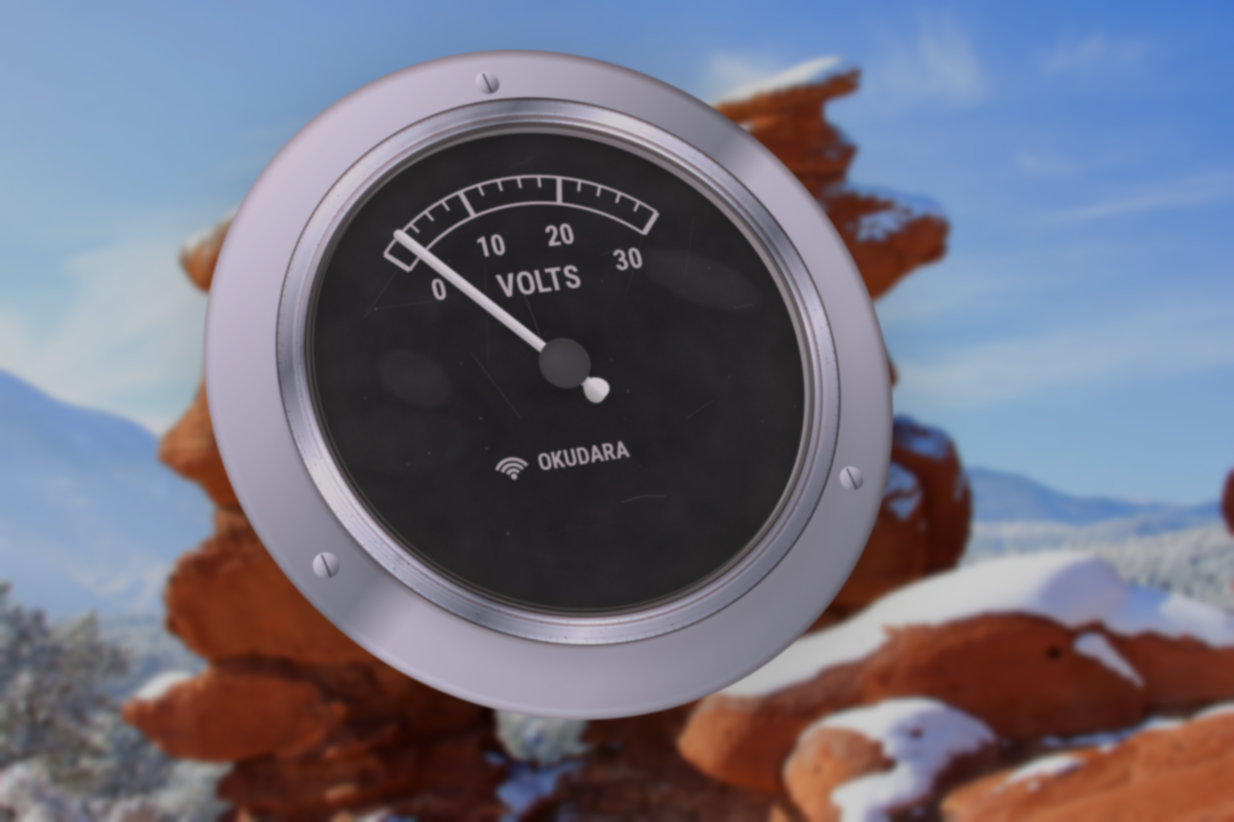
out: 2 V
